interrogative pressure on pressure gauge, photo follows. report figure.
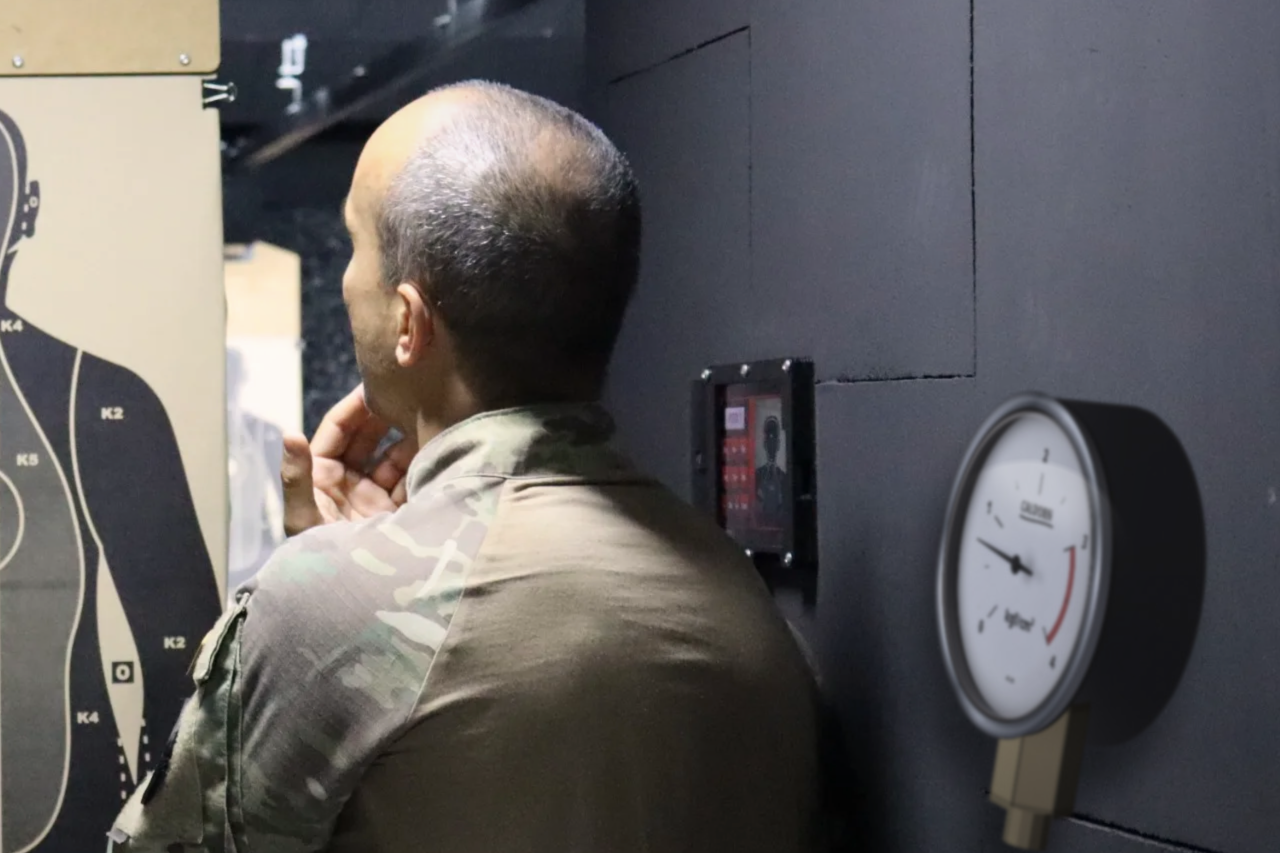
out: 0.75 kg/cm²
